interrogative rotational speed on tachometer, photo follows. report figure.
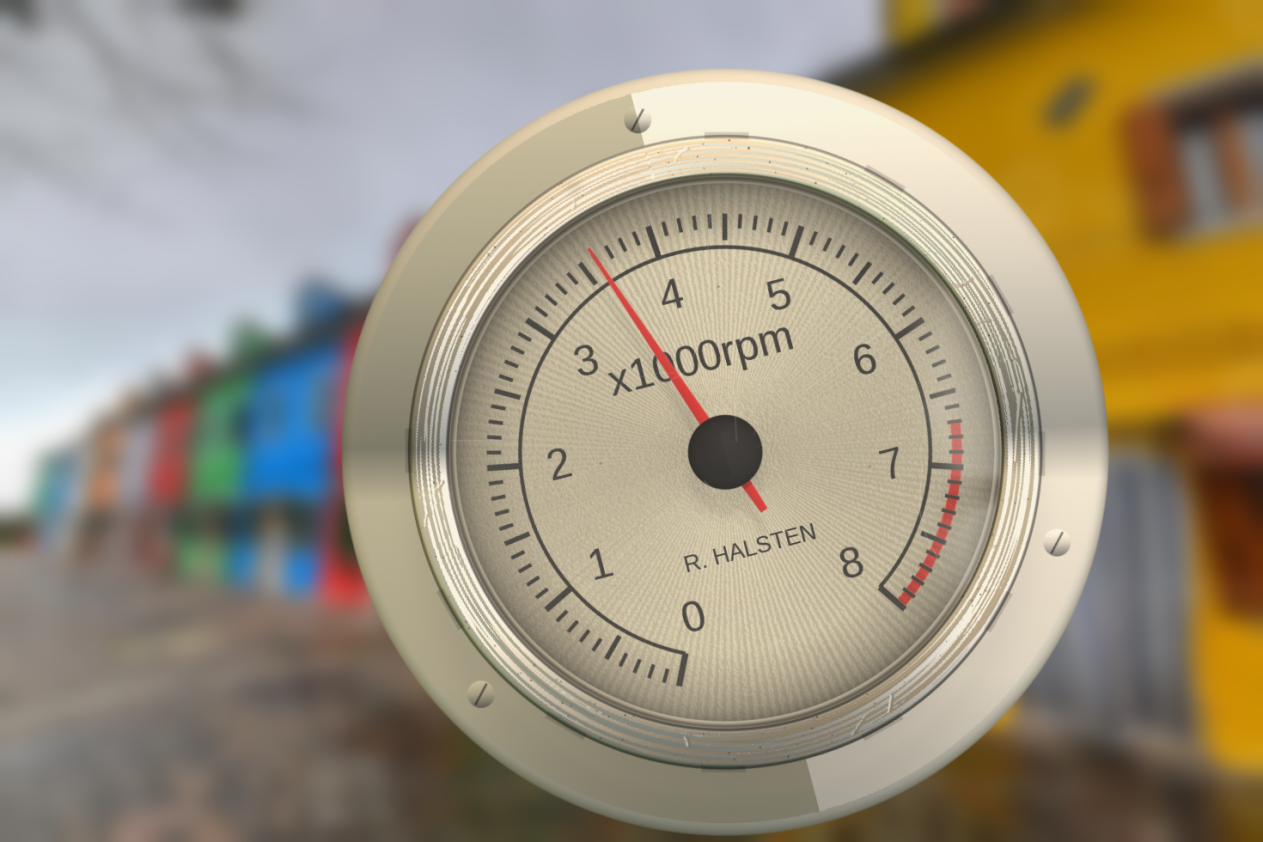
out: 3600 rpm
